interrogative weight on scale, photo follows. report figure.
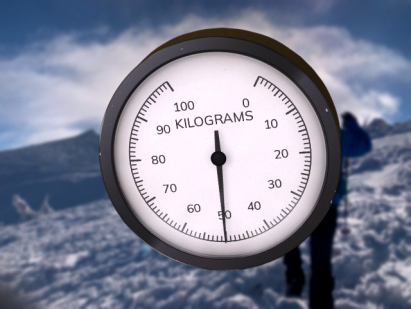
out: 50 kg
